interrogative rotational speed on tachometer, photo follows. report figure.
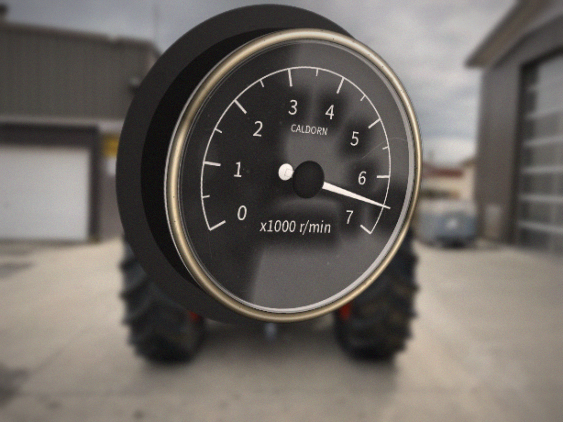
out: 6500 rpm
